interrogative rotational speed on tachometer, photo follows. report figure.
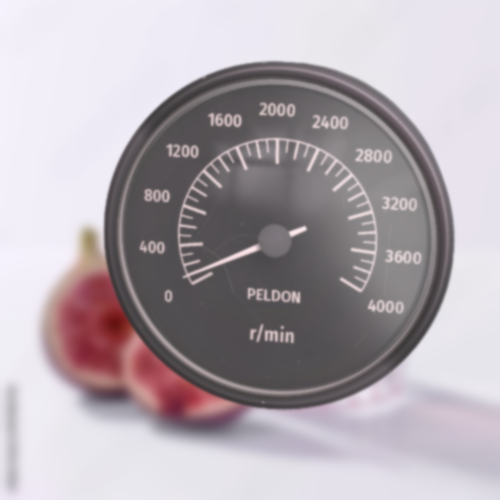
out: 100 rpm
